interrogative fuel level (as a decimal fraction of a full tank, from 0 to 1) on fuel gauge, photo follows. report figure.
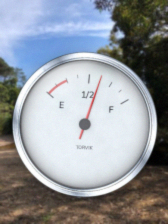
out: 0.625
